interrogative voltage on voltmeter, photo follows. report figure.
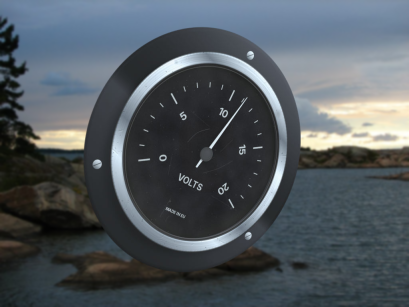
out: 11 V
